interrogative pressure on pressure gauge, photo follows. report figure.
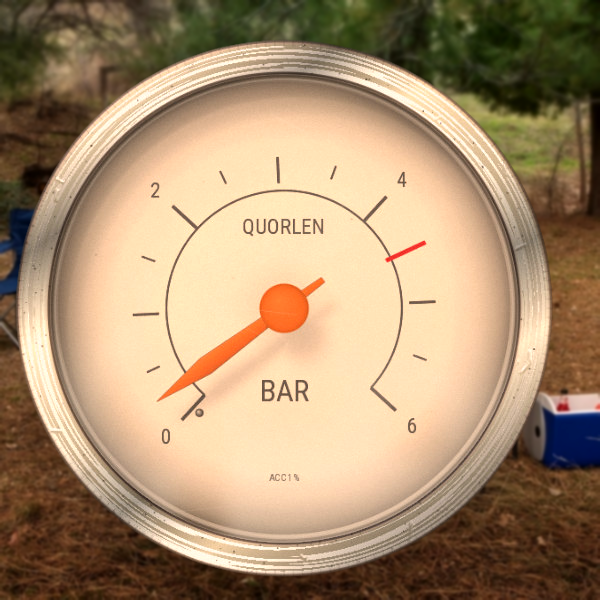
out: 0.25 bar
